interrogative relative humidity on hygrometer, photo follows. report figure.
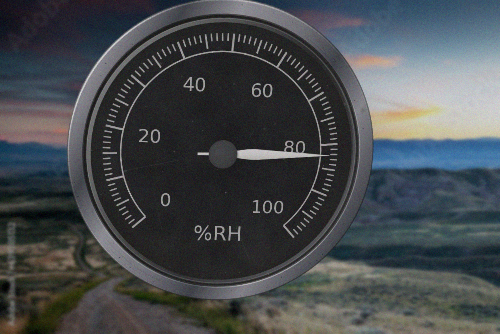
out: 82 %
